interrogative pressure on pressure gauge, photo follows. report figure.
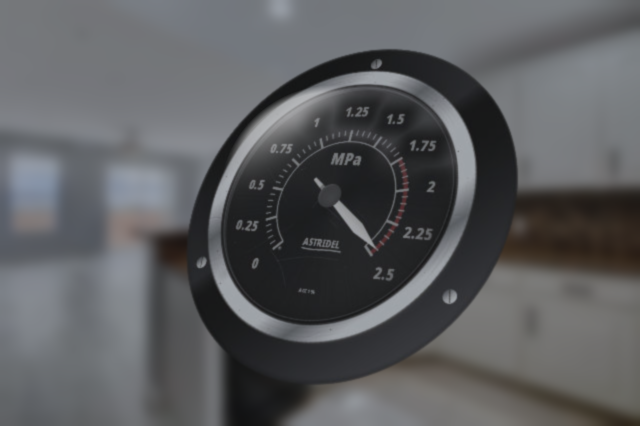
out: 2.45 MPa
